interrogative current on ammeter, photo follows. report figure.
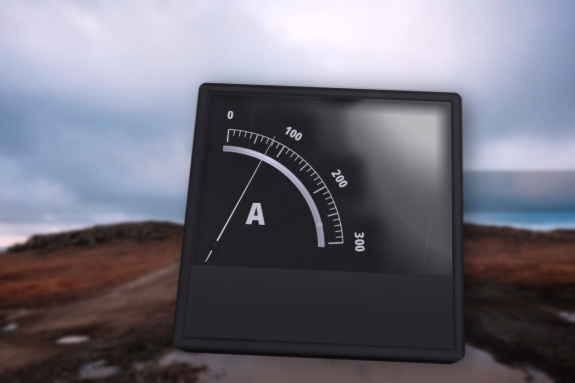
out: 80 A
